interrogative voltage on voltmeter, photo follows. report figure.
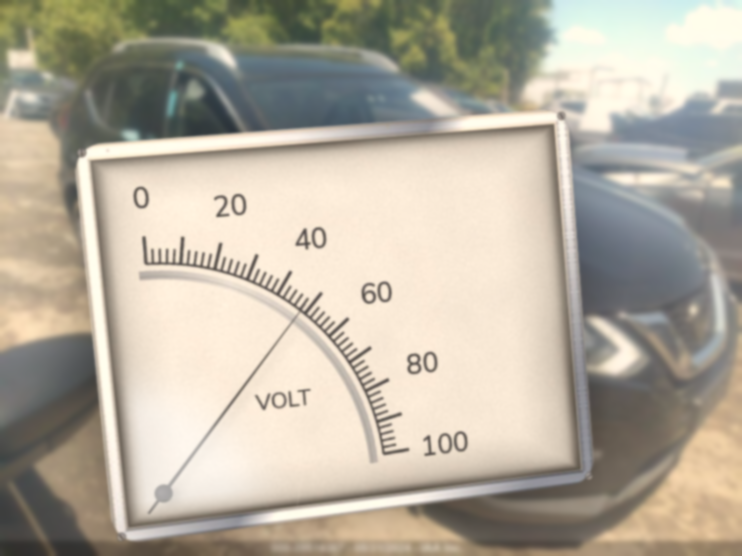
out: 48 V
